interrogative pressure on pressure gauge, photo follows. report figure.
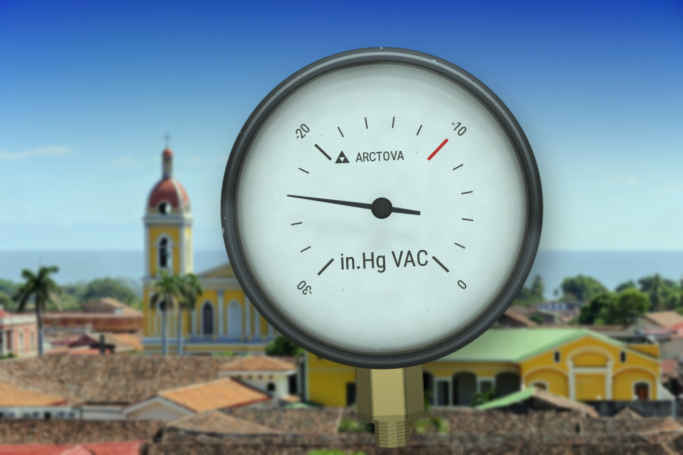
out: -24 inHg
